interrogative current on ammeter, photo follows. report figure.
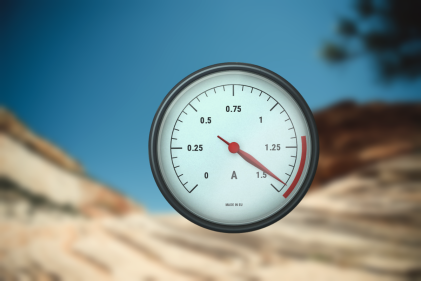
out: 1.45 A
